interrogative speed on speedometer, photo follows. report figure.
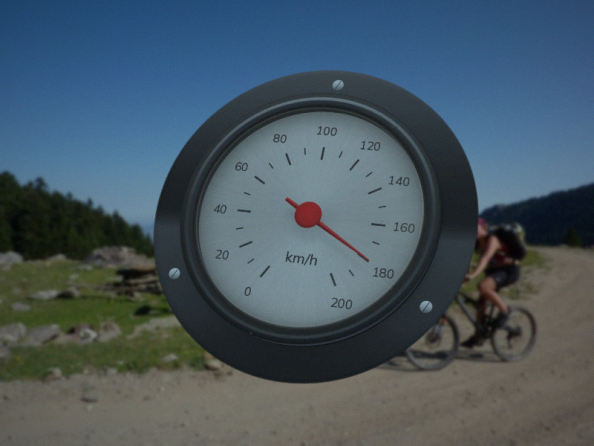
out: 180 km/h
